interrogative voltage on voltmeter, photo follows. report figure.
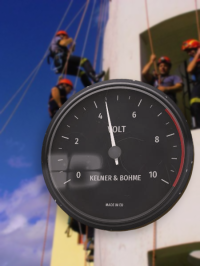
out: 4.5 V
